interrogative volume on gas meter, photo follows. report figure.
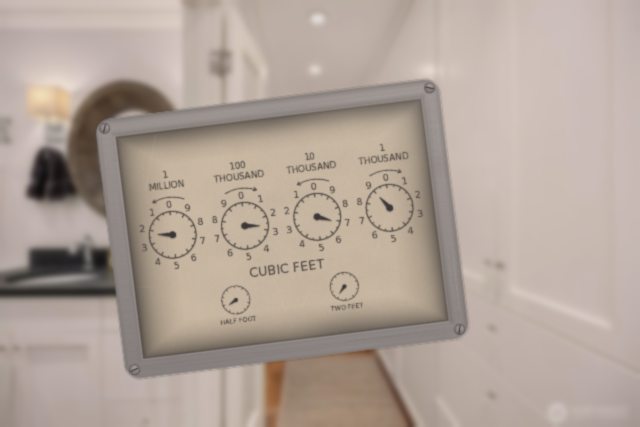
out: 226900 ft³
